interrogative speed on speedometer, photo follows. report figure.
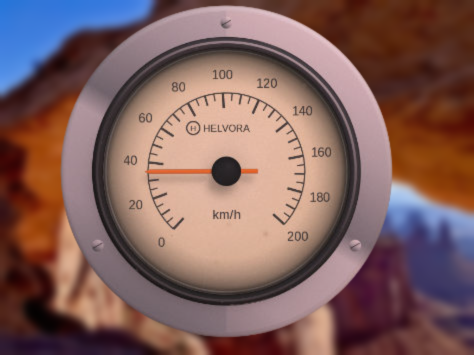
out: 35 km/h
